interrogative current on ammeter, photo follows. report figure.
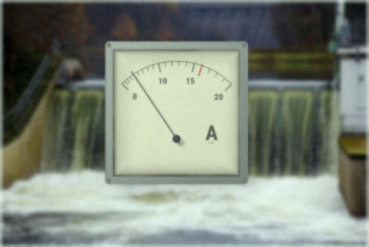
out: 5 A
